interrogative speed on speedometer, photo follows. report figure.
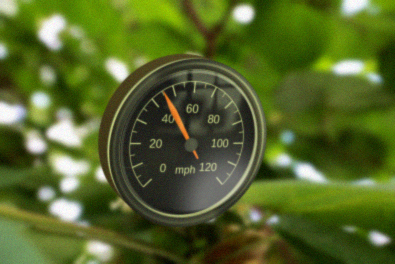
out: 45 mph
